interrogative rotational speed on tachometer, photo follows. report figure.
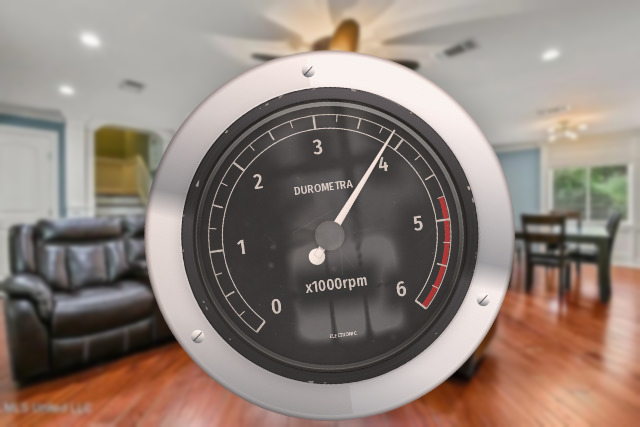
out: 3875 rpm
